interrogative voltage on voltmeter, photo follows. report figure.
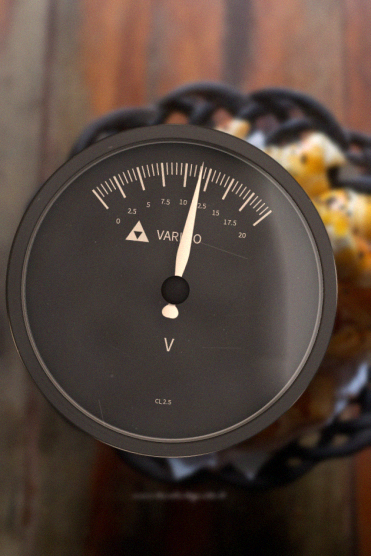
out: 11.5 V
